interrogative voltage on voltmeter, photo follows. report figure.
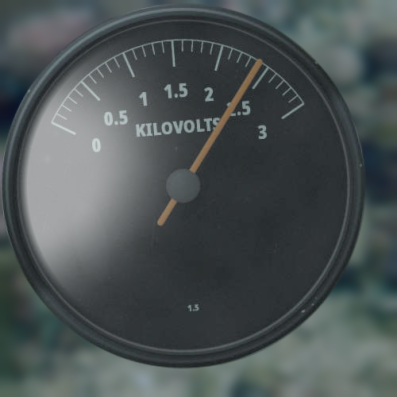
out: 2.4 kV
